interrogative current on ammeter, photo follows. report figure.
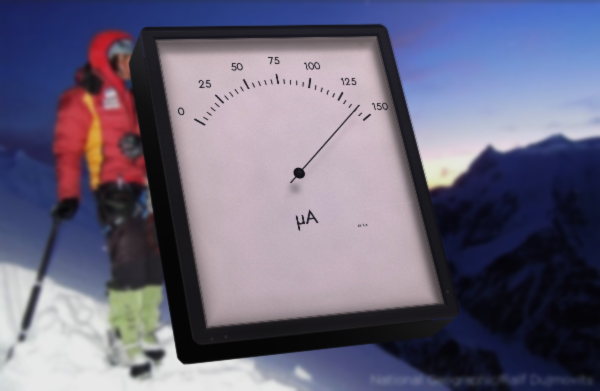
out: 140 µA
